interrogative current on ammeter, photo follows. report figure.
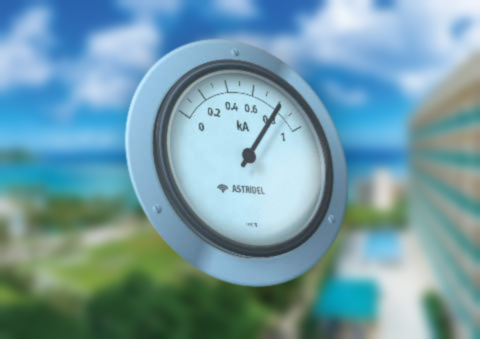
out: 0.8 kA
